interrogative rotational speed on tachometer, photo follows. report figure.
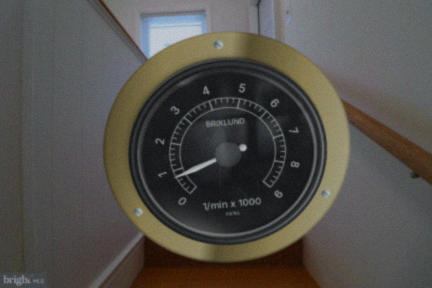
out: 800 rpm
